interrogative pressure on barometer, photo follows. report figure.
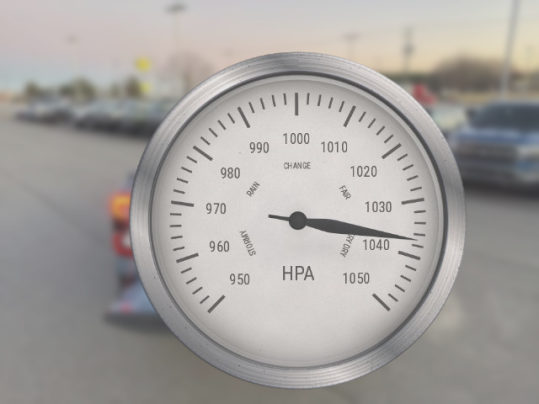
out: 1037 hPa
